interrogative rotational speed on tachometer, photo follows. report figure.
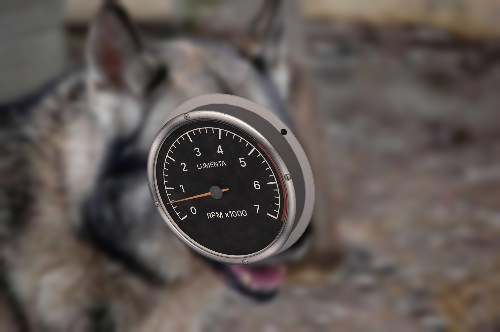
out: 600 rpm
